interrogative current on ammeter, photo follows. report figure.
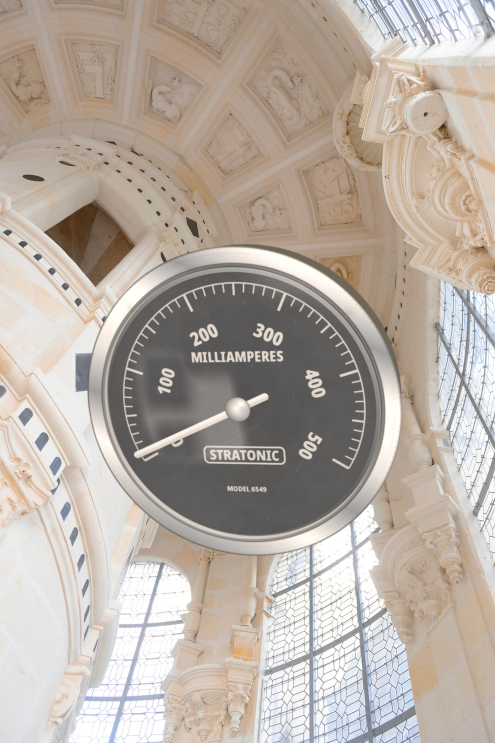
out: 10 mA
